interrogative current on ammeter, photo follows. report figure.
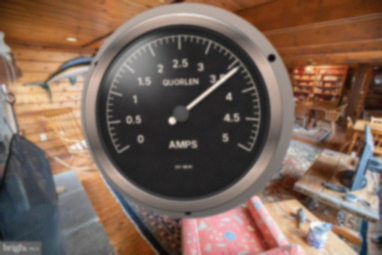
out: 3.6 A
